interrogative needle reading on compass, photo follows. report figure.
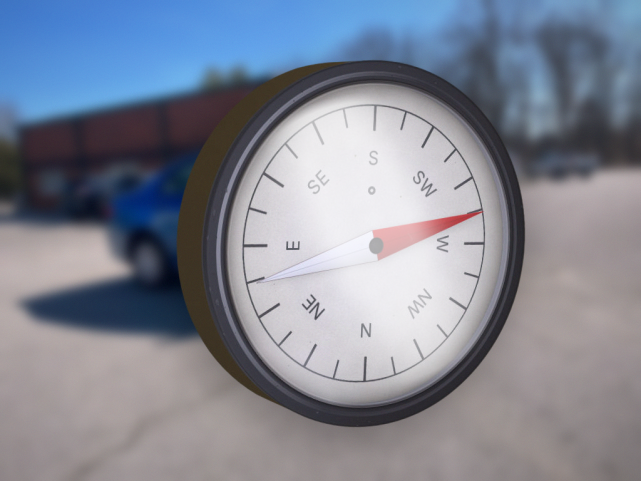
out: 255 °
